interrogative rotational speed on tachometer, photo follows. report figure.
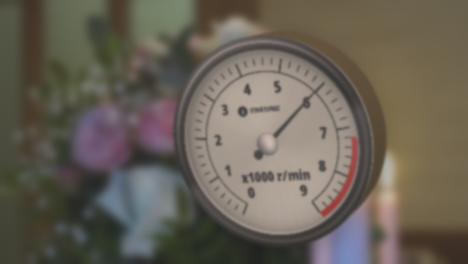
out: 6000 rpm
